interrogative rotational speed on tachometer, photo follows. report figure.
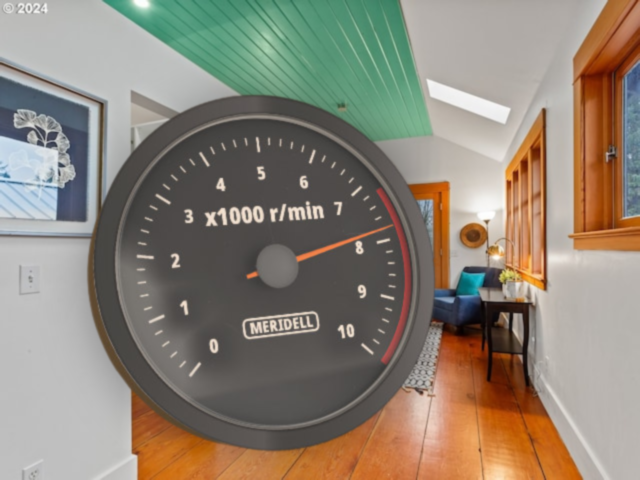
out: 7800 rpm
